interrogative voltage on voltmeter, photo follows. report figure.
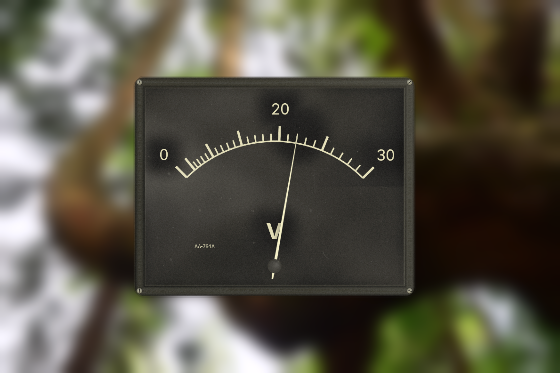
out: 22 V
